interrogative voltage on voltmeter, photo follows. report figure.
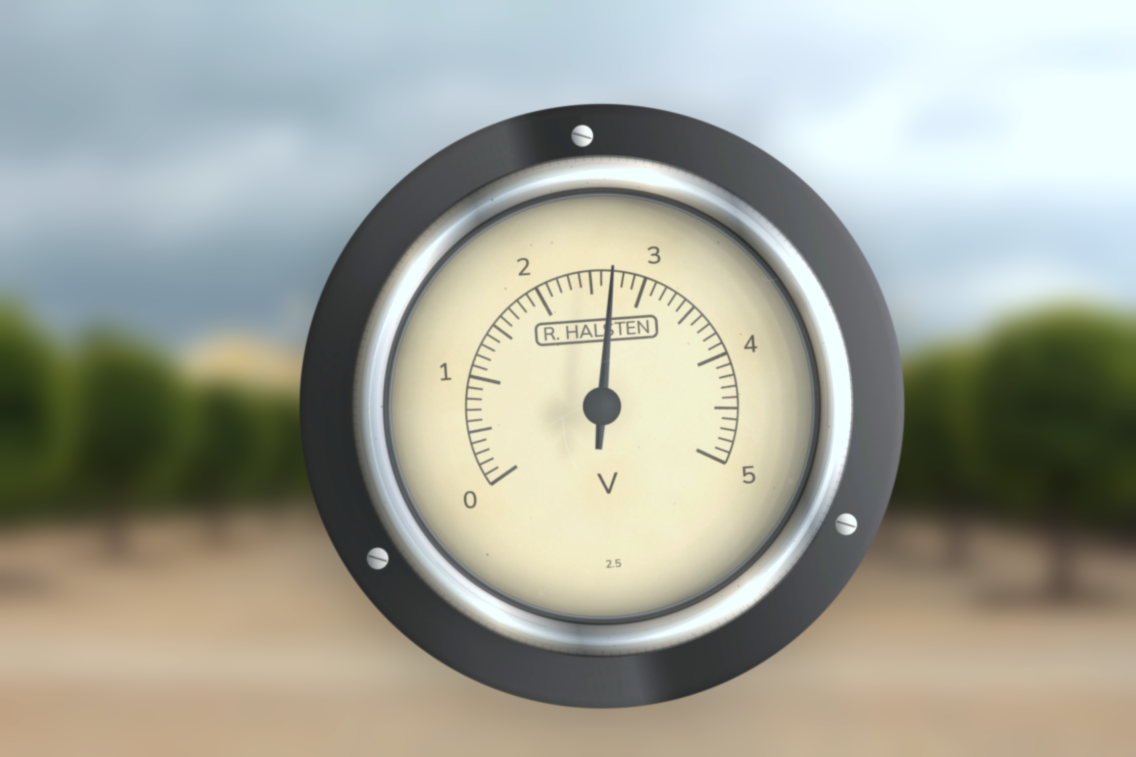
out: 2.7 V
